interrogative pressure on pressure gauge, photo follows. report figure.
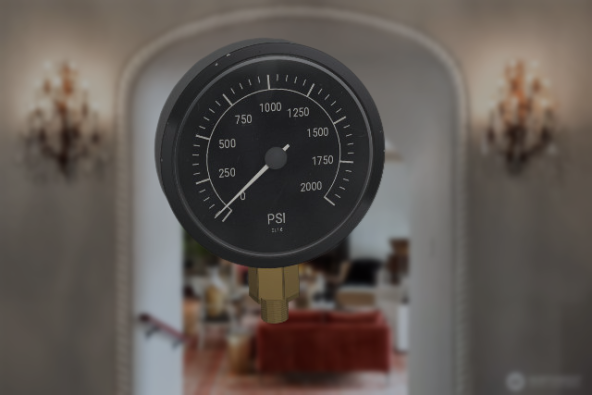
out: 50 psi
